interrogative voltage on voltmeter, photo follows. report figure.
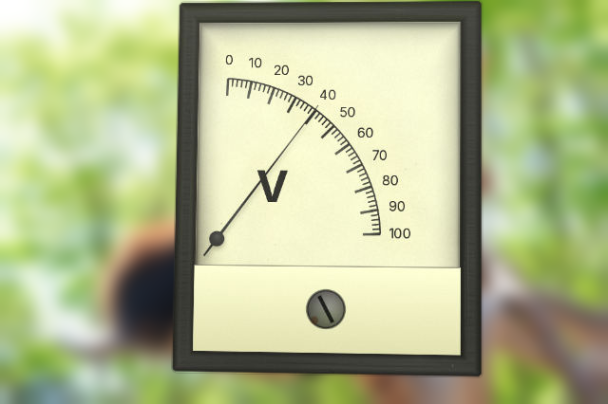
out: 40 V
